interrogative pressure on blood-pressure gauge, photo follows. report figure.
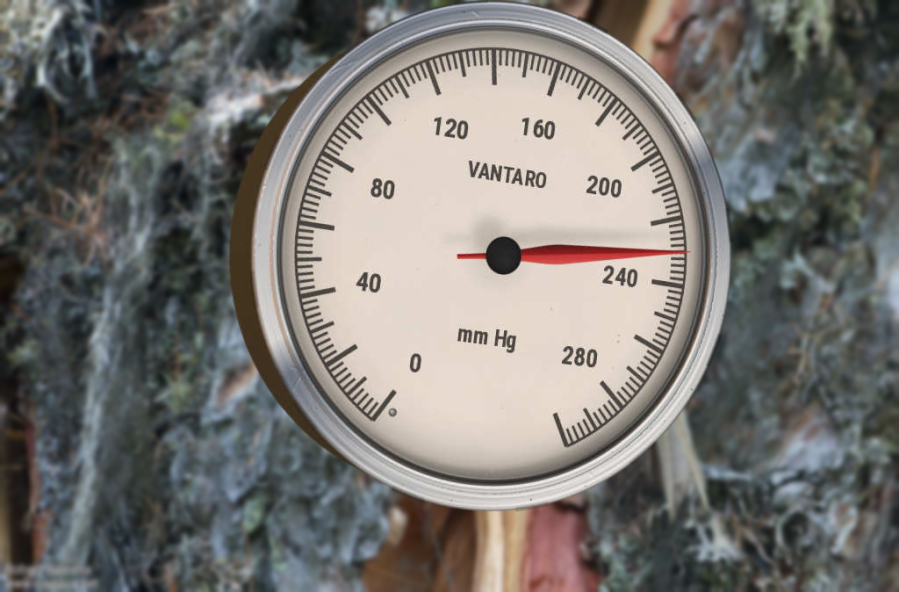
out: 230 mmHg
